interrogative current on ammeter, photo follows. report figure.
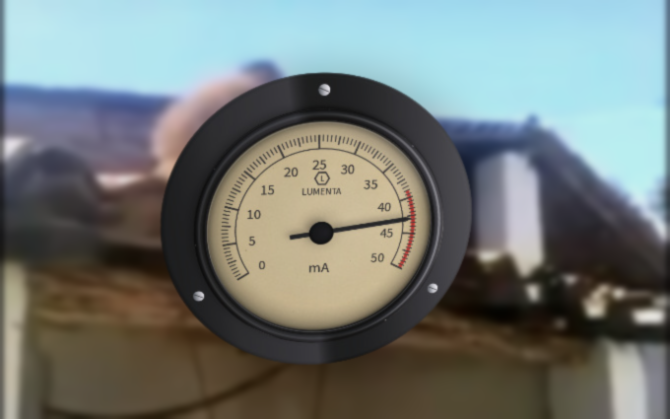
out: 42.5 mA
